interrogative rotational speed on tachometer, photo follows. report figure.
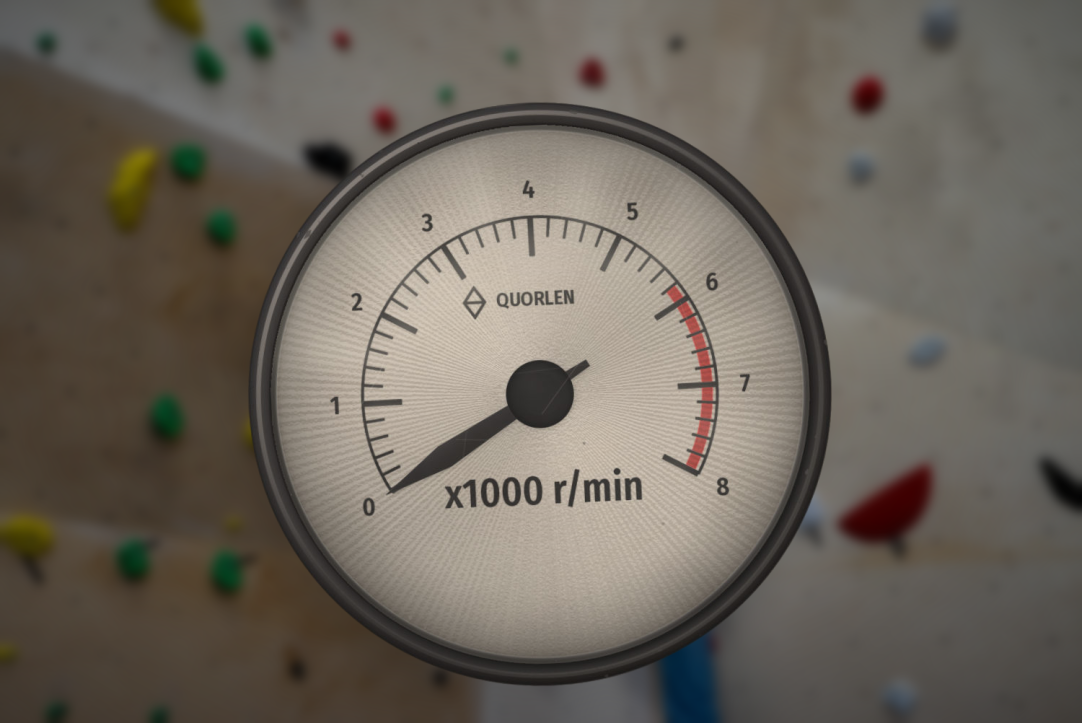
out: 0 rpm
